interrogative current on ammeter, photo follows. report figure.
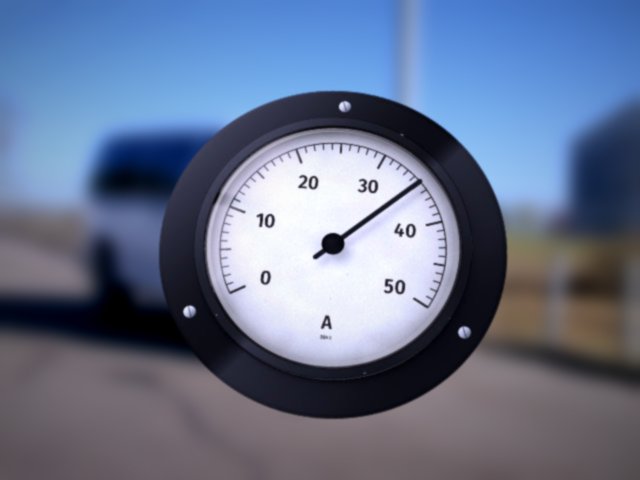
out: 35 A
